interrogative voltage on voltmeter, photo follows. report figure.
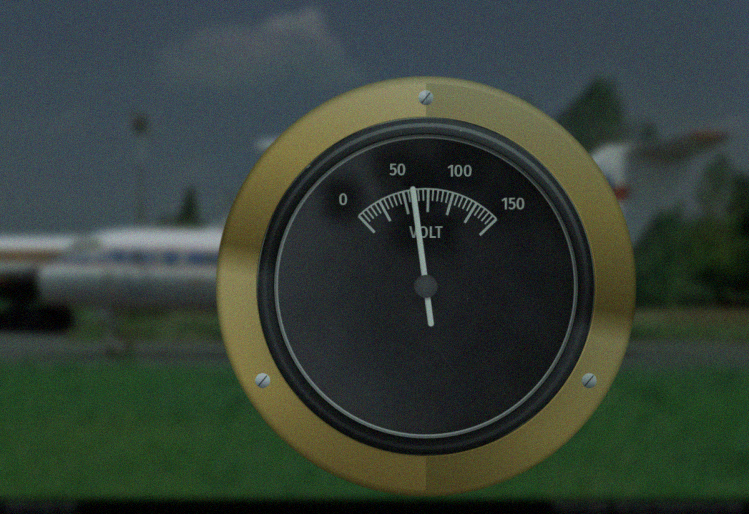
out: 60 V
